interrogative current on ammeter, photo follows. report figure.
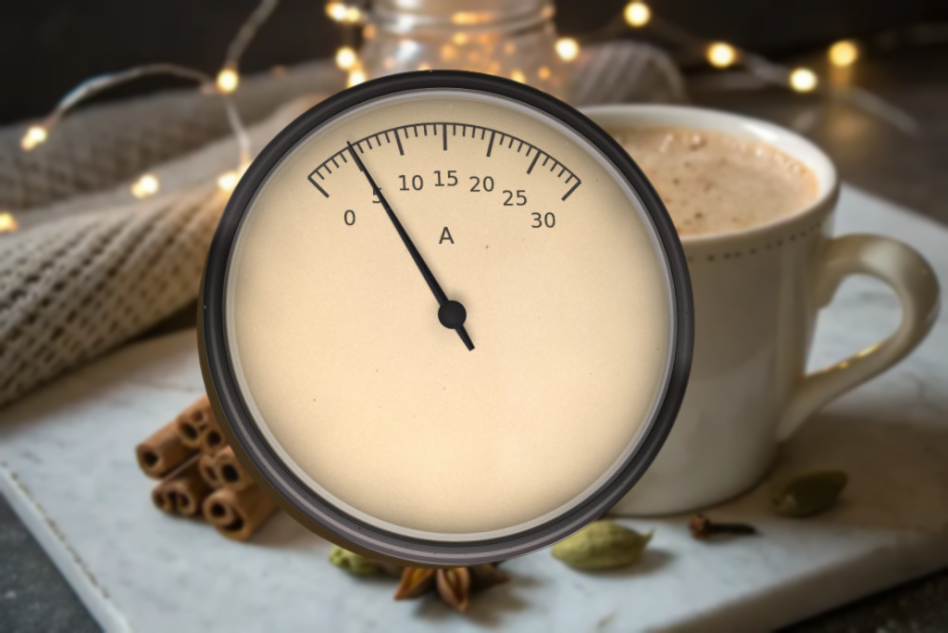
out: 5 A
